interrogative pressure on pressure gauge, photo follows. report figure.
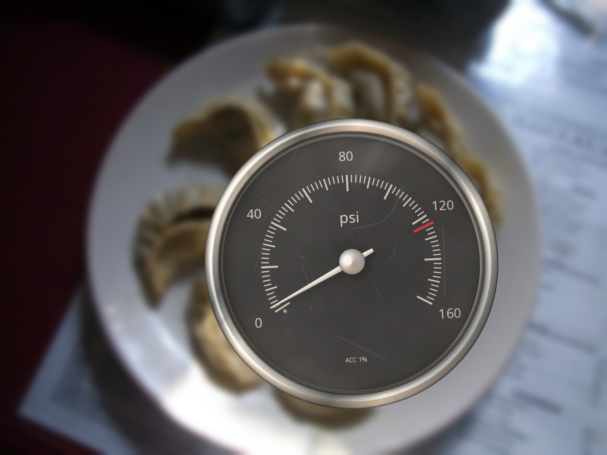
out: 2 psi
